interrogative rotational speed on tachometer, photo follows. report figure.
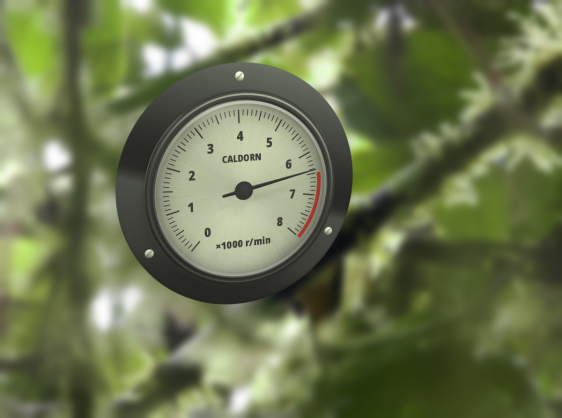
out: 6400 rpm
